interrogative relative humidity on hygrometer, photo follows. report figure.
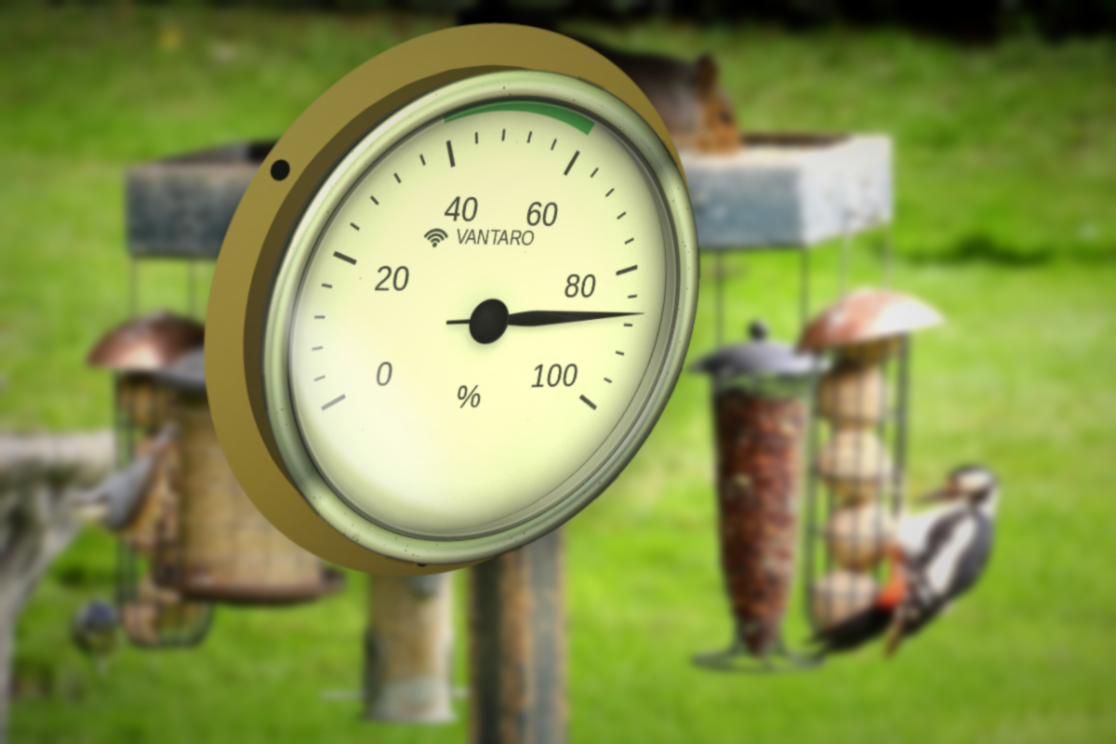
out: 86 %
